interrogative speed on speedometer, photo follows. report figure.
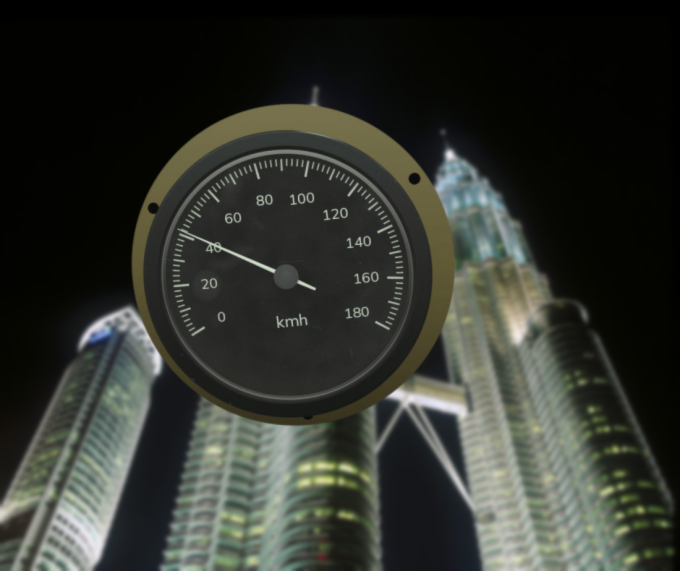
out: 42 km/h
